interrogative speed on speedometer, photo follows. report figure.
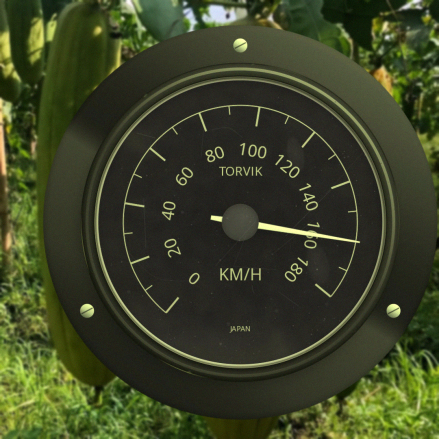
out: 160 km/h
